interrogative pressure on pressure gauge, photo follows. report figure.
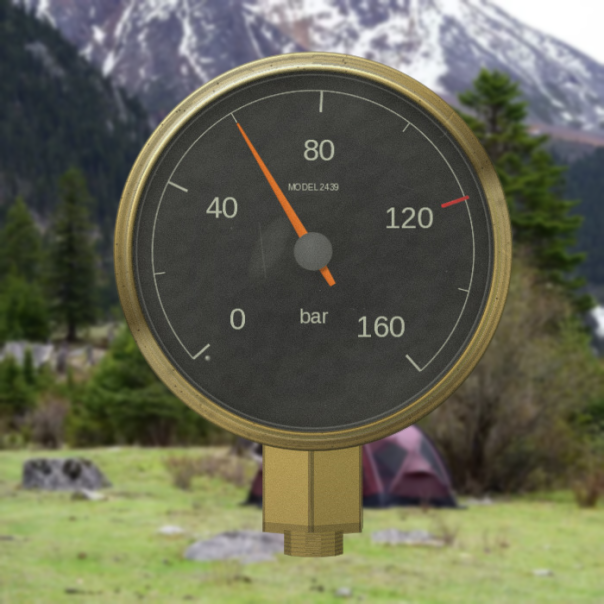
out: 60 bar
